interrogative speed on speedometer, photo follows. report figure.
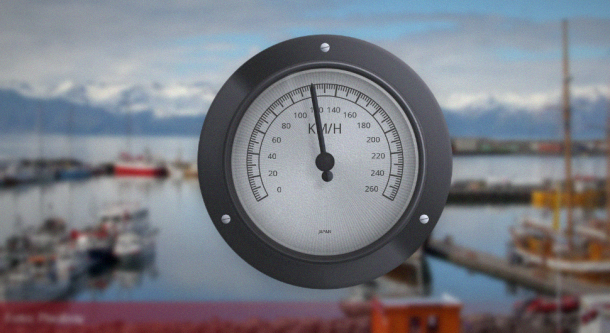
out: 120 km/h
